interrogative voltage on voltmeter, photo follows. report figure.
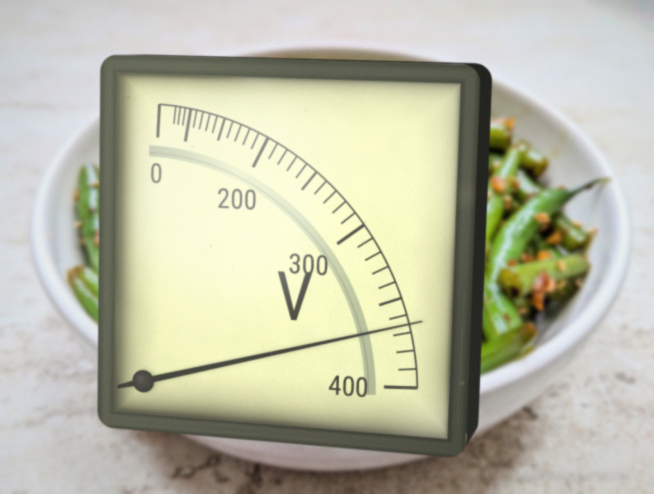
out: 365 V
